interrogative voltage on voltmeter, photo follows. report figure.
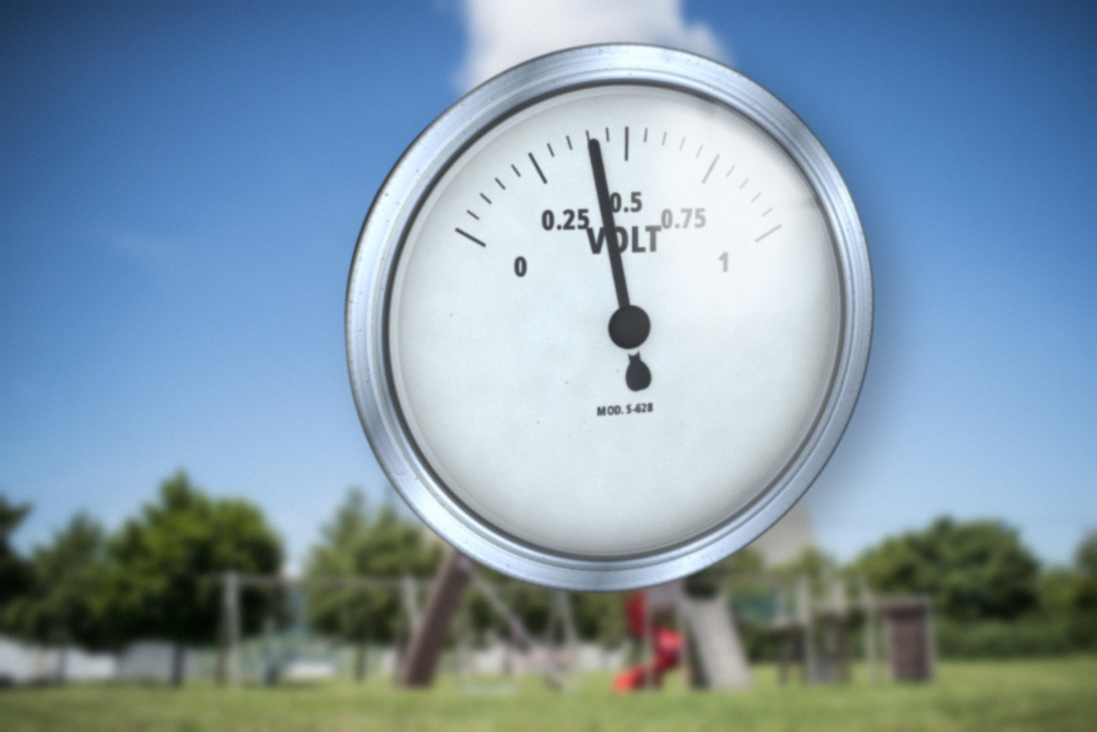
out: 0.4 V
